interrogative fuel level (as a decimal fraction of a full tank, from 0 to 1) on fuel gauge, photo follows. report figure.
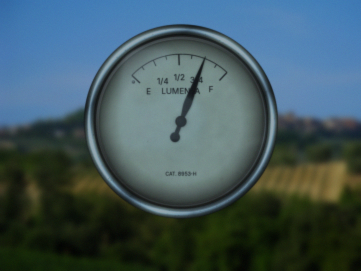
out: 0.75
